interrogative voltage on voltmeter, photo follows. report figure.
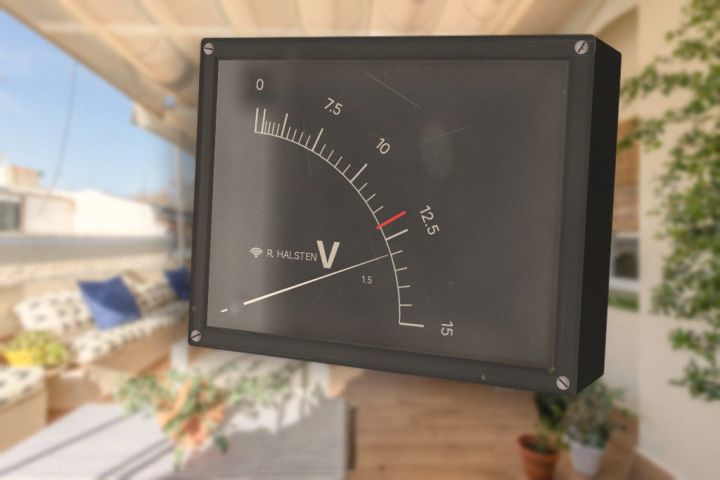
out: 13 V
